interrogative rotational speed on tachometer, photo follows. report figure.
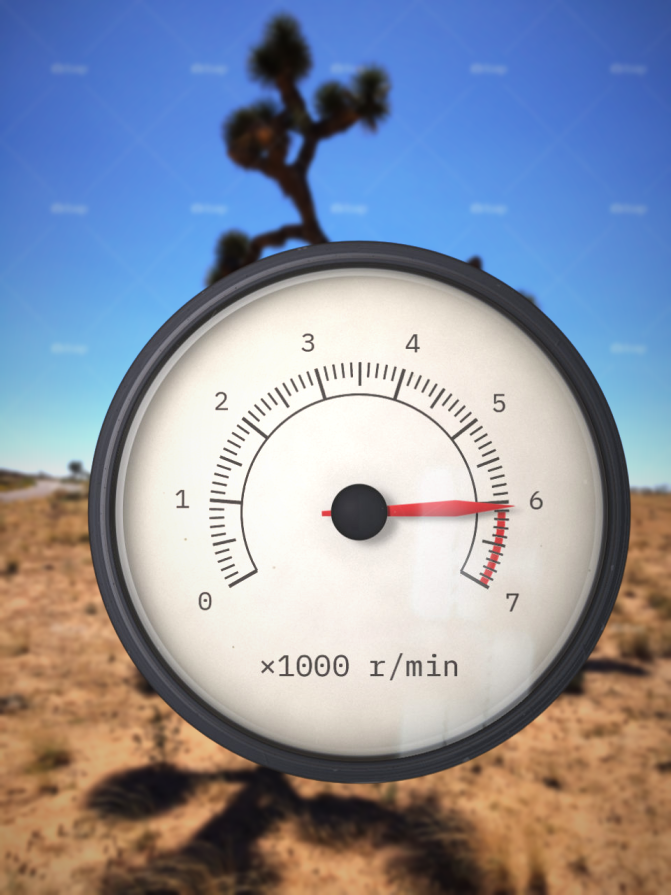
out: 6050 rpm
